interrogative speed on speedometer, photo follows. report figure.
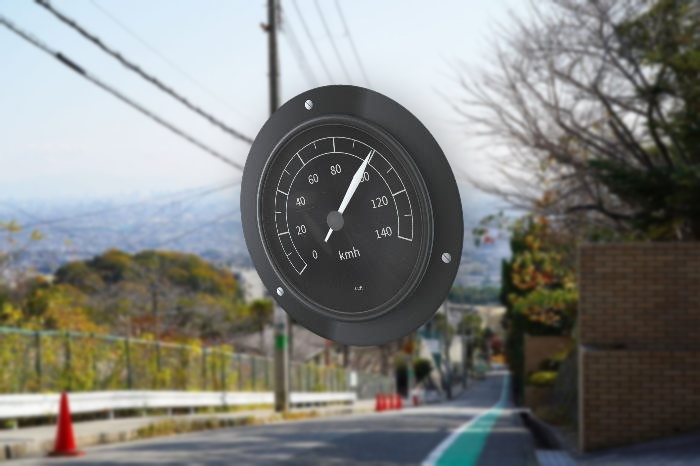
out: 100 km/h
